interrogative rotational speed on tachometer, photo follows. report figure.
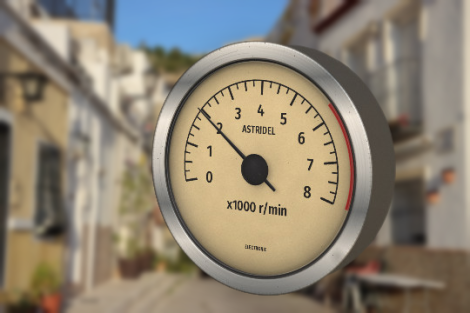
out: 2000 rpm
